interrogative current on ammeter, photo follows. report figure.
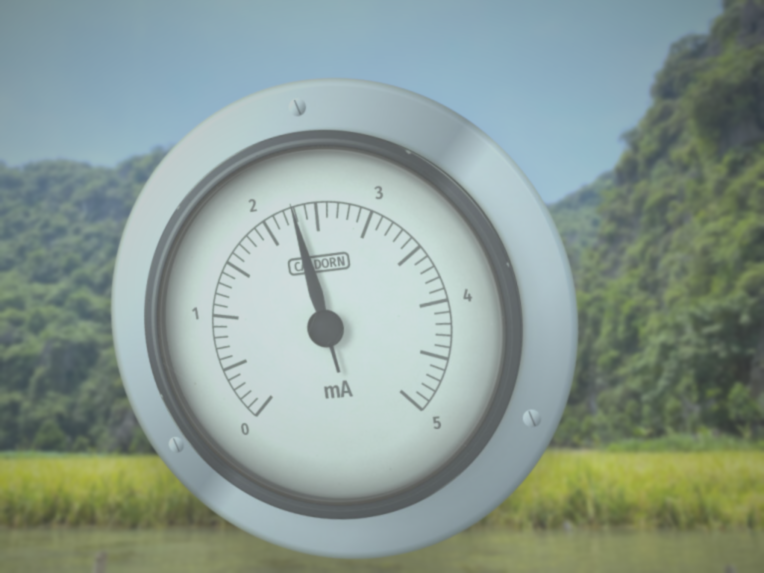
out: 2.3 mA
